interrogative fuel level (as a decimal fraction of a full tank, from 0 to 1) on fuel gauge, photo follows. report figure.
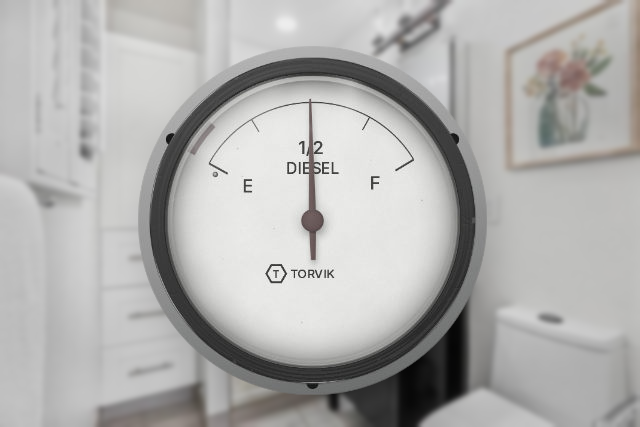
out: 0.5
